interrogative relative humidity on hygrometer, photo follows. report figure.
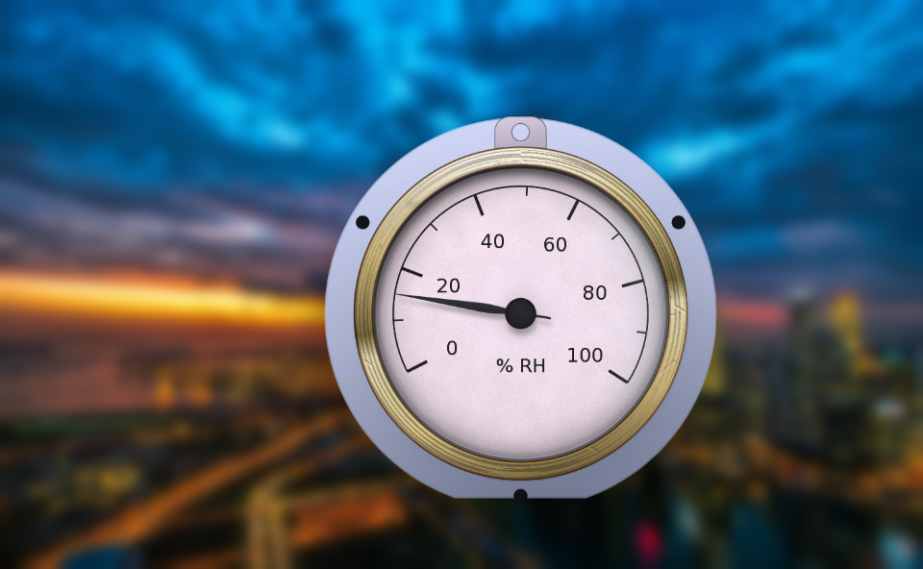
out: 15 %
